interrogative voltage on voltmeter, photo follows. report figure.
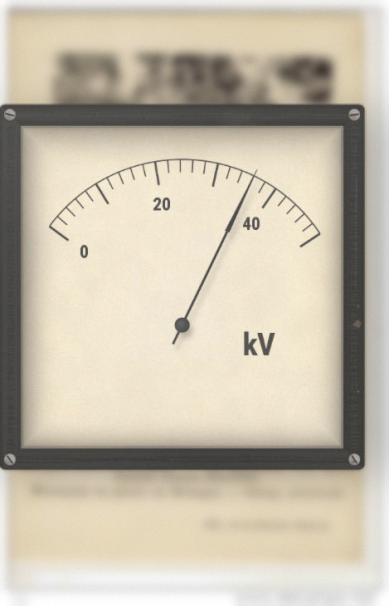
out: 36 kV
